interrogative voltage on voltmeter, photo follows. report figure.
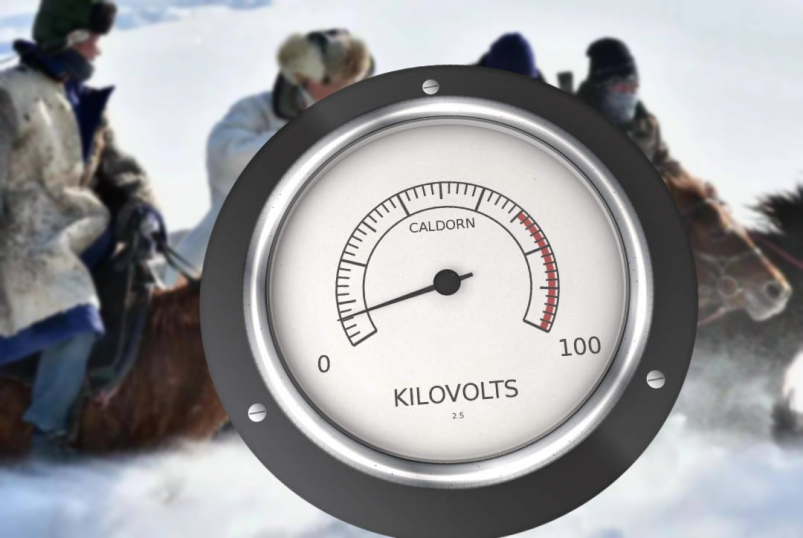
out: 6 kV
